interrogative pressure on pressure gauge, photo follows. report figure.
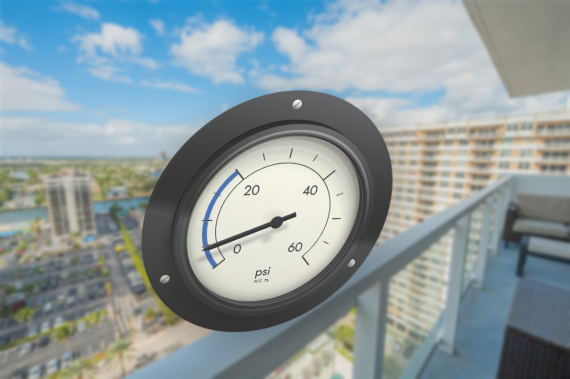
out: 5 psi
